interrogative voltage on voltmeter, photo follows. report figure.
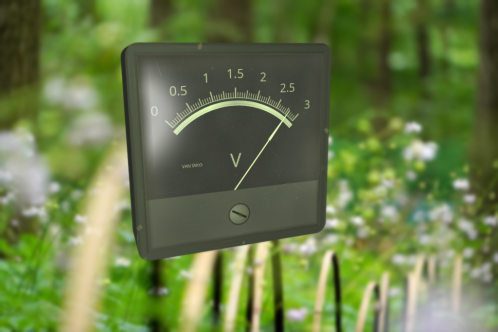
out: 2.75 V
